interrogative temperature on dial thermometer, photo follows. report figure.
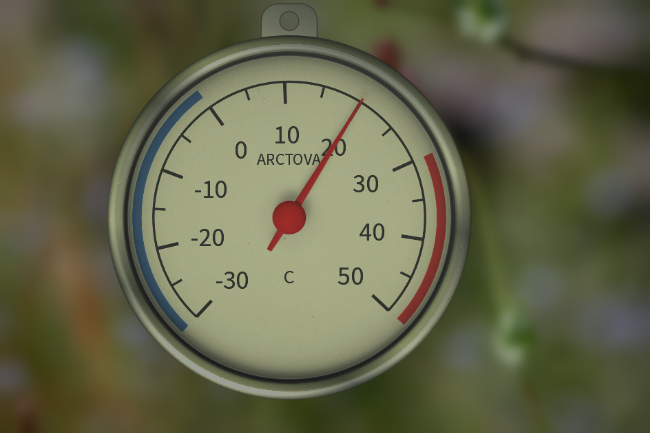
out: 20 °C
